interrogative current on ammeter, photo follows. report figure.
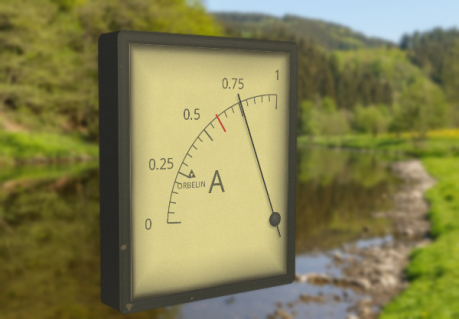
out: 0.75 A
